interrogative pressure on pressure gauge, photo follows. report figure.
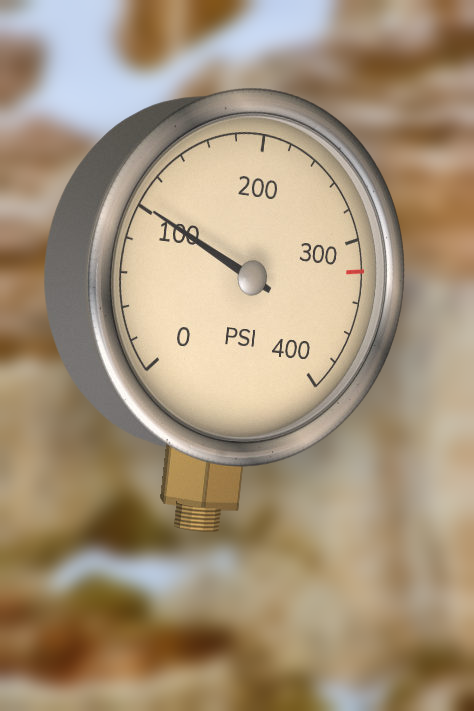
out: 100 psi
